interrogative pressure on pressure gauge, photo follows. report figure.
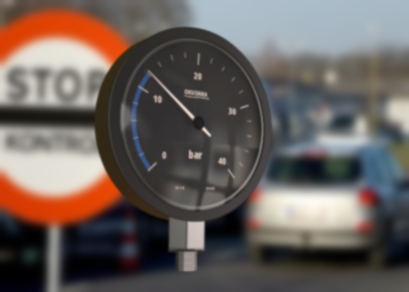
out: 12 bar
